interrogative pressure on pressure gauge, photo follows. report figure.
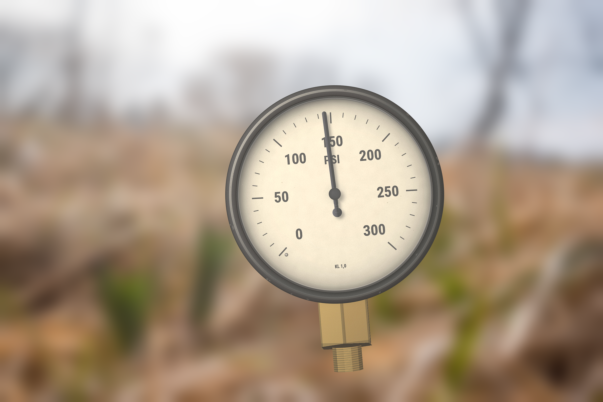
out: 145 psi
